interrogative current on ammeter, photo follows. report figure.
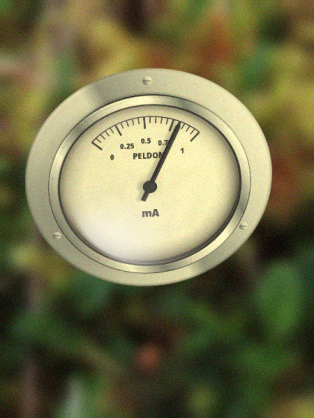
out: 0.8 mA
